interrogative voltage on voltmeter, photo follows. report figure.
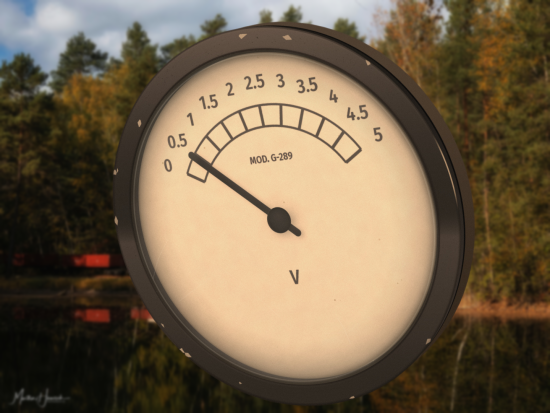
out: 0.5 V
